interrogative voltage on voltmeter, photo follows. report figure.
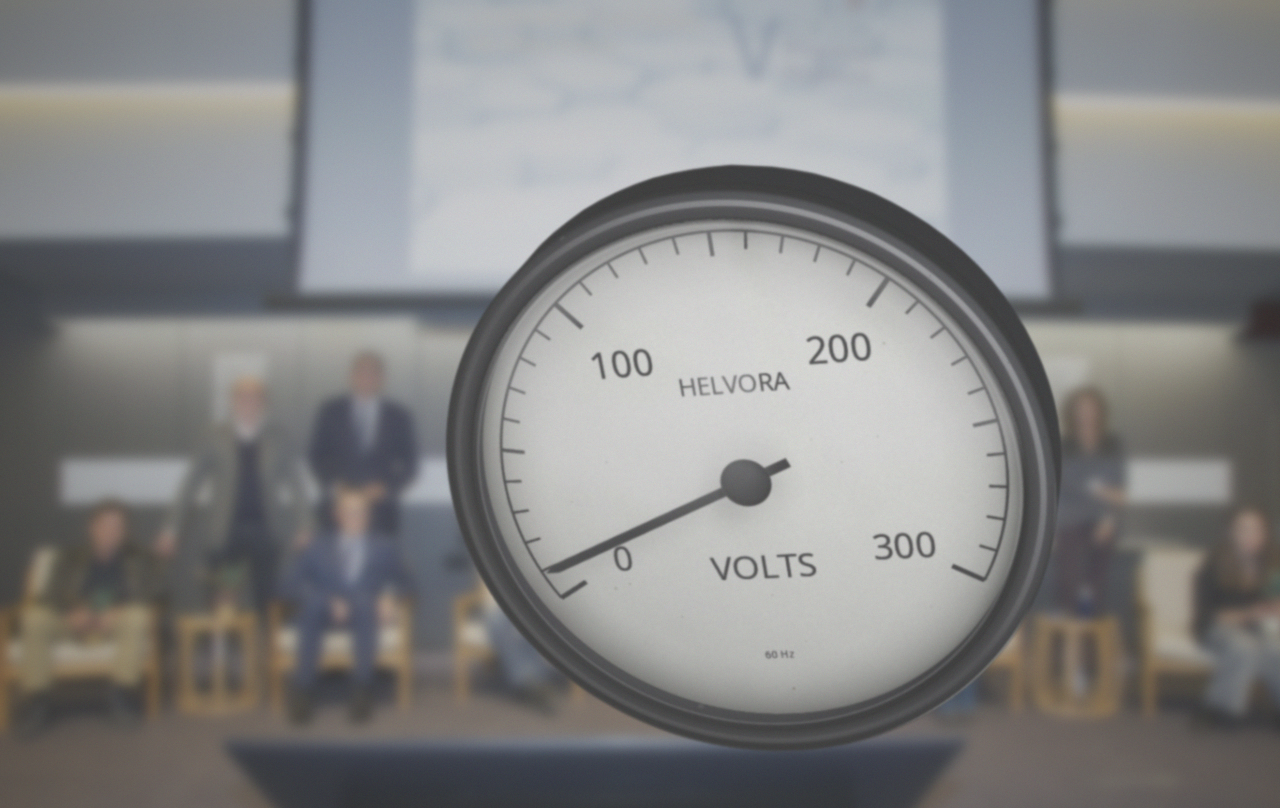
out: 10 V
